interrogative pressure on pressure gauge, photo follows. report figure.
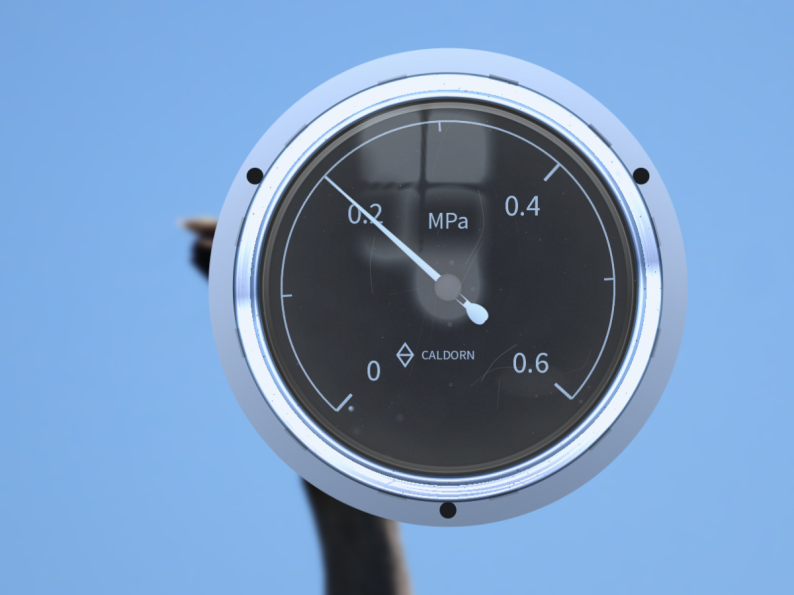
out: 0.2 MPa
